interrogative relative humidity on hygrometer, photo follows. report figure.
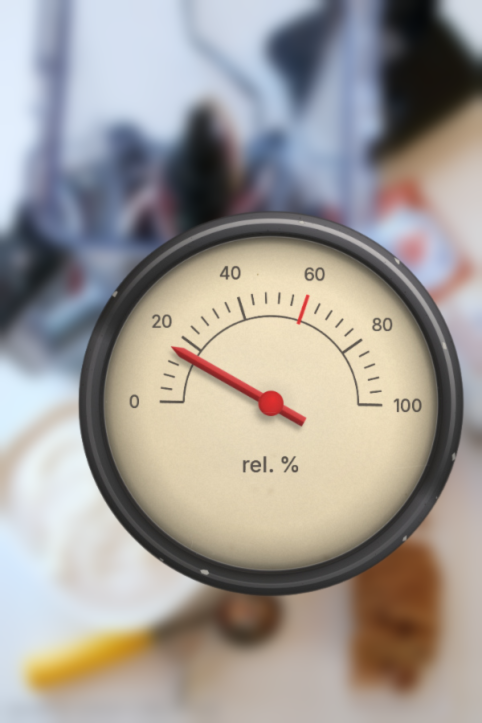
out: 16 %
